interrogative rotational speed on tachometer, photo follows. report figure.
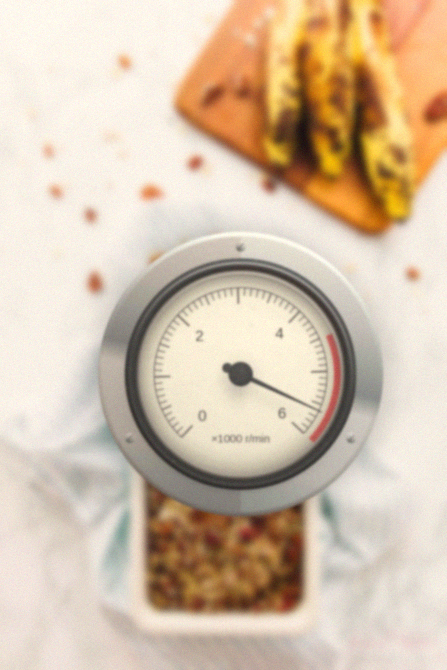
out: 5600 rpm
